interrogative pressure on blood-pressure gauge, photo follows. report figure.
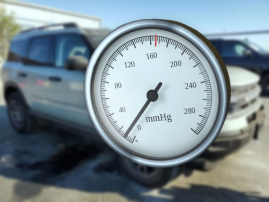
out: 10 mmHg
